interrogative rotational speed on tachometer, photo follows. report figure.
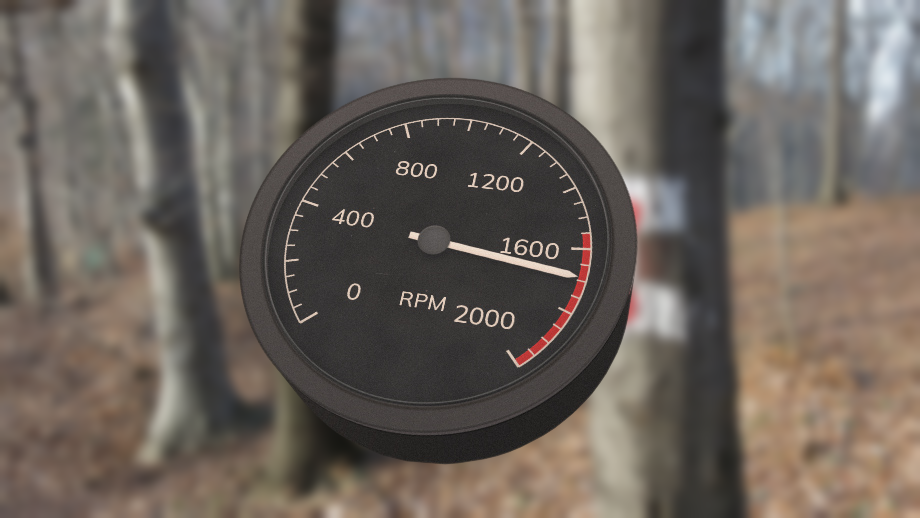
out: 1700 rpm
